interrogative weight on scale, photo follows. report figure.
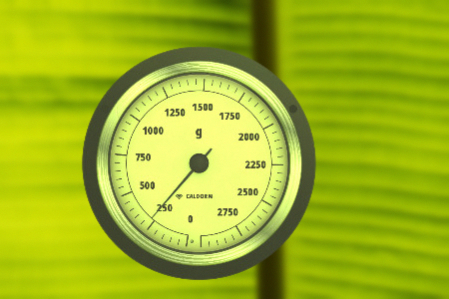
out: 275 g
